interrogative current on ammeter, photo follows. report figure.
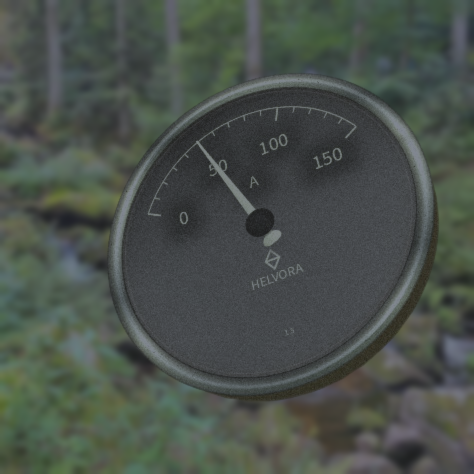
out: 50 A
